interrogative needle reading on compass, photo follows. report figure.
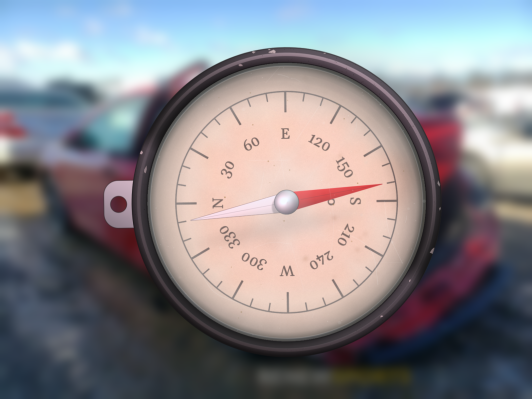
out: 170 °
